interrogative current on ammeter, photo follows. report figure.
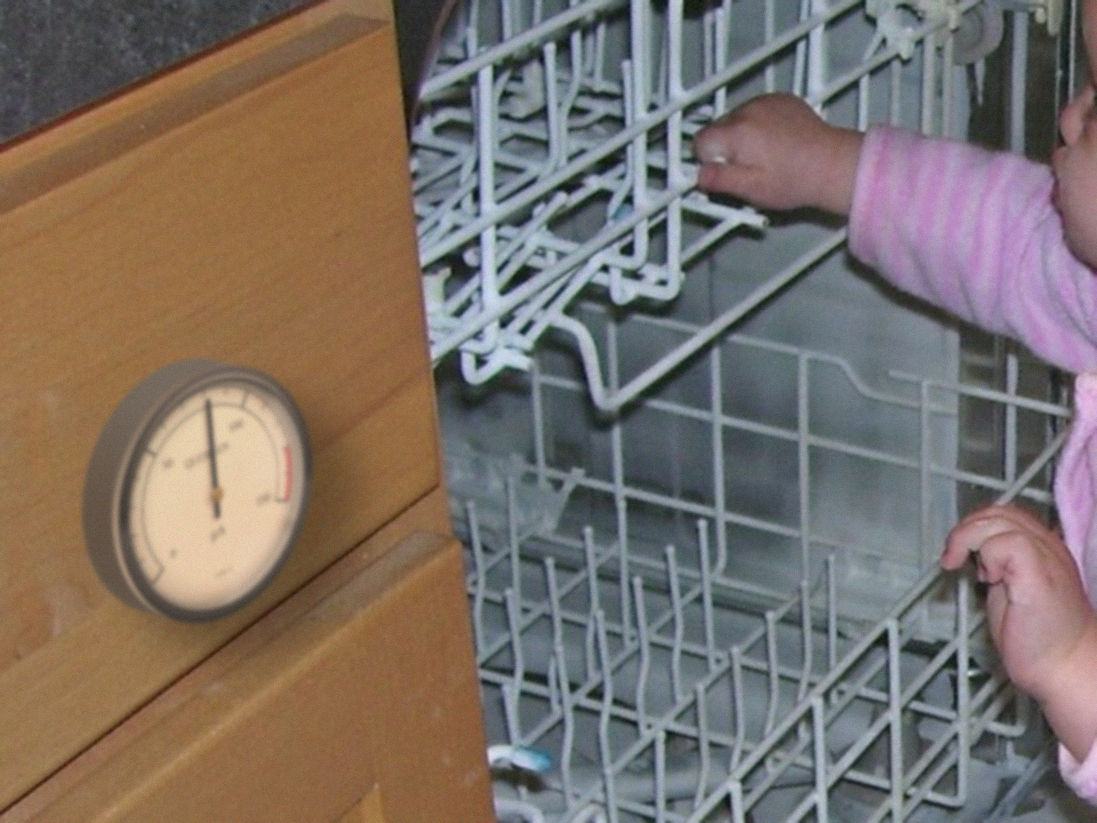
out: 80 µA
